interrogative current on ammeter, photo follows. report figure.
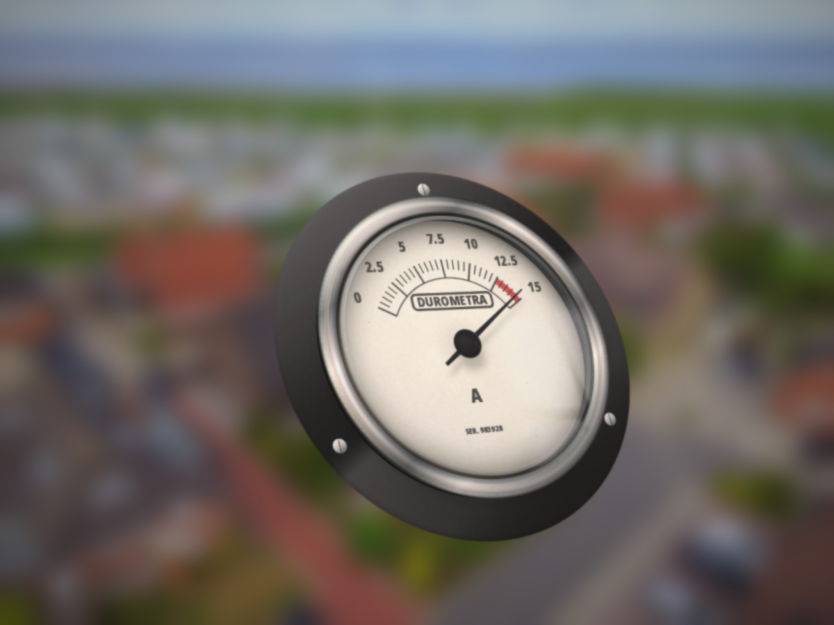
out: 14.5 A
